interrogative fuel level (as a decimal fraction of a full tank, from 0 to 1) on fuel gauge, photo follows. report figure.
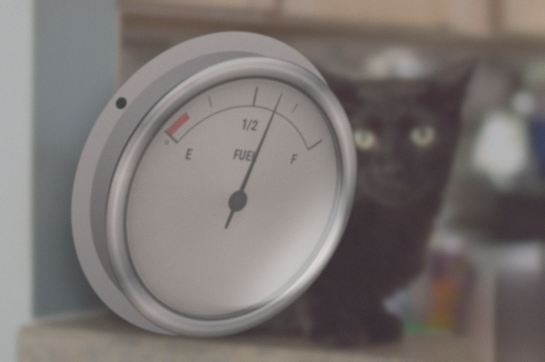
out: 0.625
